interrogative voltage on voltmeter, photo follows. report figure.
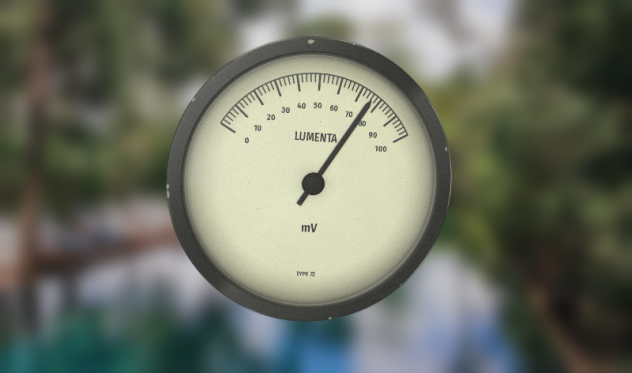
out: 76 mV
